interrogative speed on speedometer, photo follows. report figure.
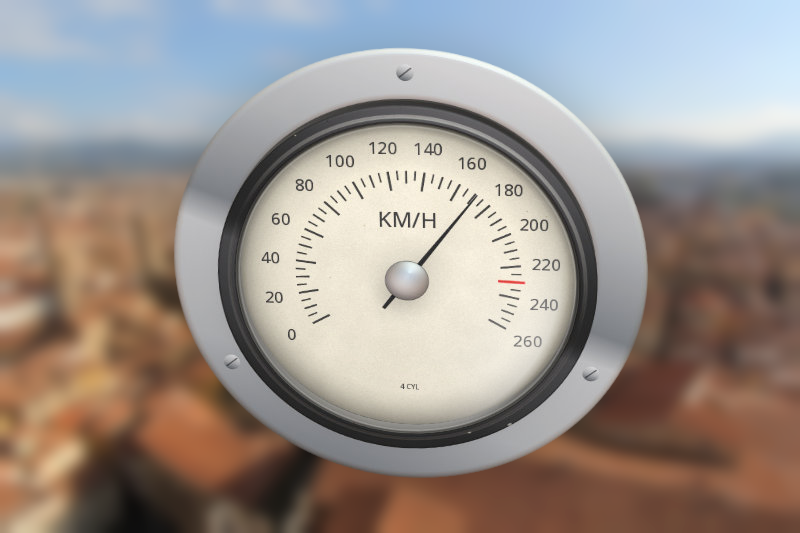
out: 170 km/h
